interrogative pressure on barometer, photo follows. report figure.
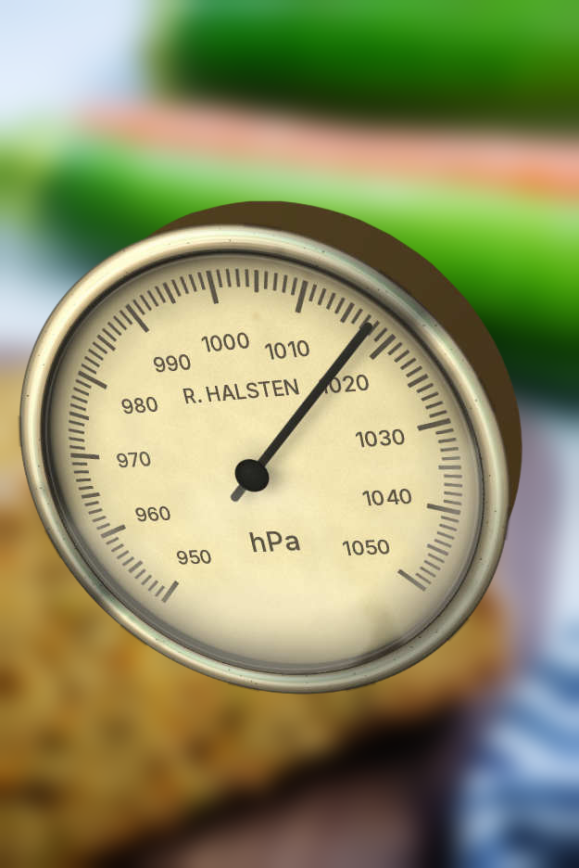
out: 1017.5 hPa
